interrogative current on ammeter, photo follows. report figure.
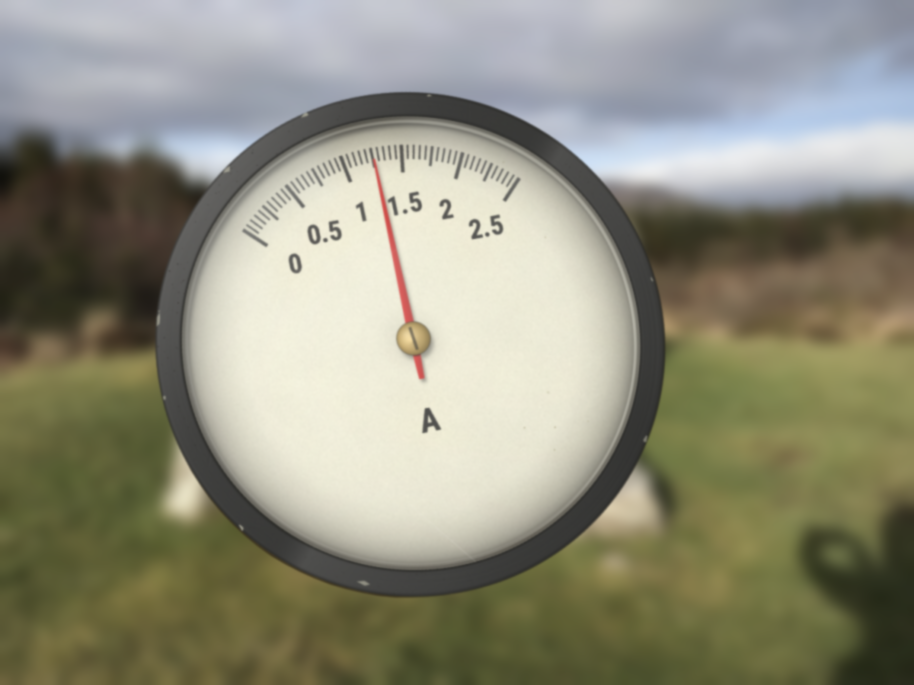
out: 1.25 A
